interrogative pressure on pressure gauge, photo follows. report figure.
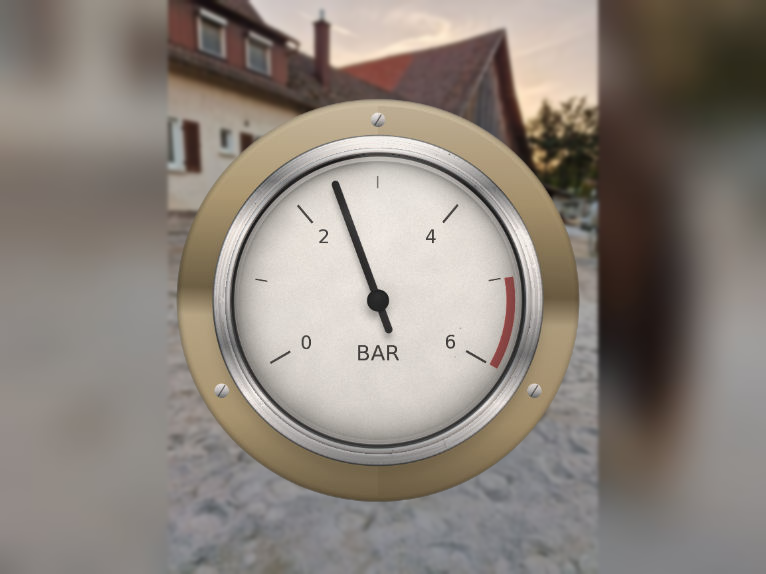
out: 2.5 bar
